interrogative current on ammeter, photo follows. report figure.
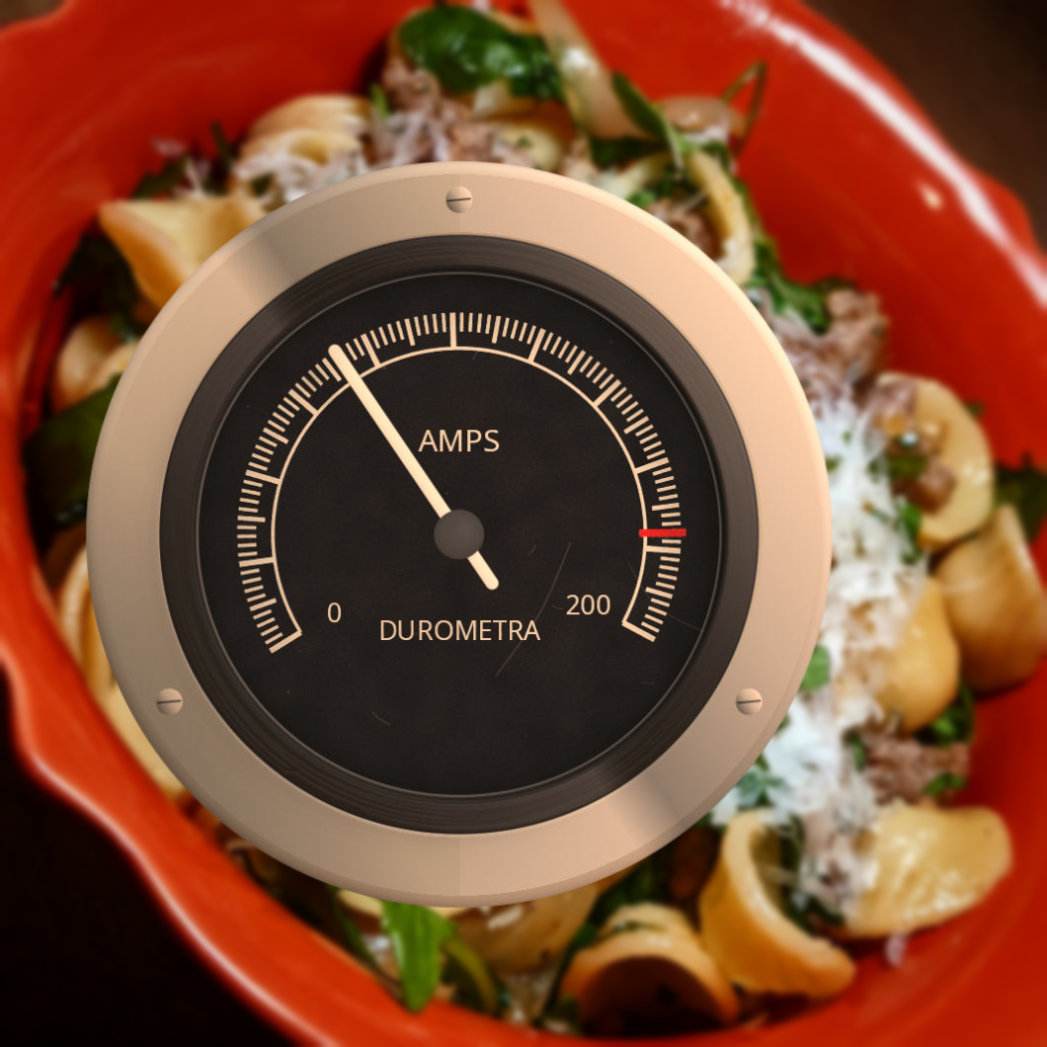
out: 73 A
